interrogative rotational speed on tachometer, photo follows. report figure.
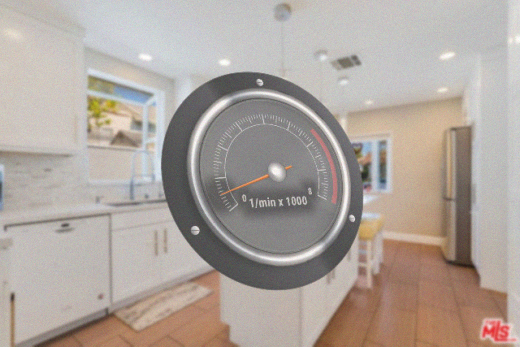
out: 500 rpm
